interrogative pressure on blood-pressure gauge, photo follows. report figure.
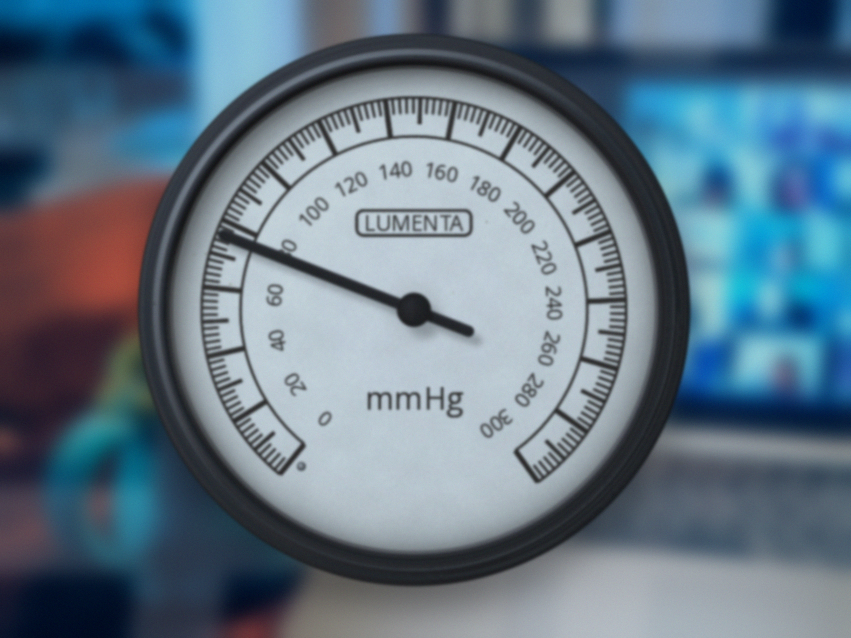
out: 76 mmHg
